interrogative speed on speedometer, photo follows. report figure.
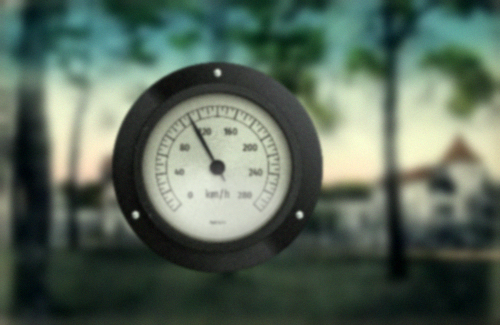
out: 110 km/h
